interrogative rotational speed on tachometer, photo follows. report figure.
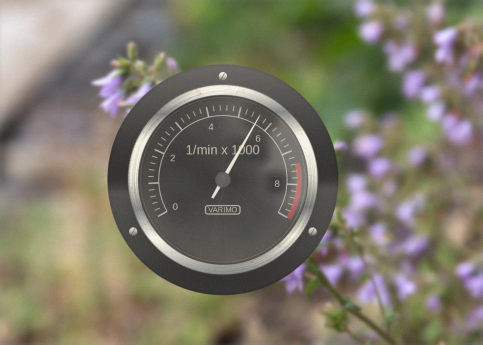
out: 5600 rpm
